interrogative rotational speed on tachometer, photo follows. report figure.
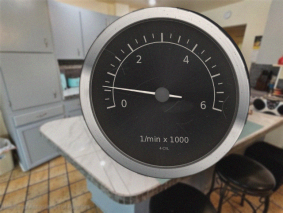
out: 625 rpm
